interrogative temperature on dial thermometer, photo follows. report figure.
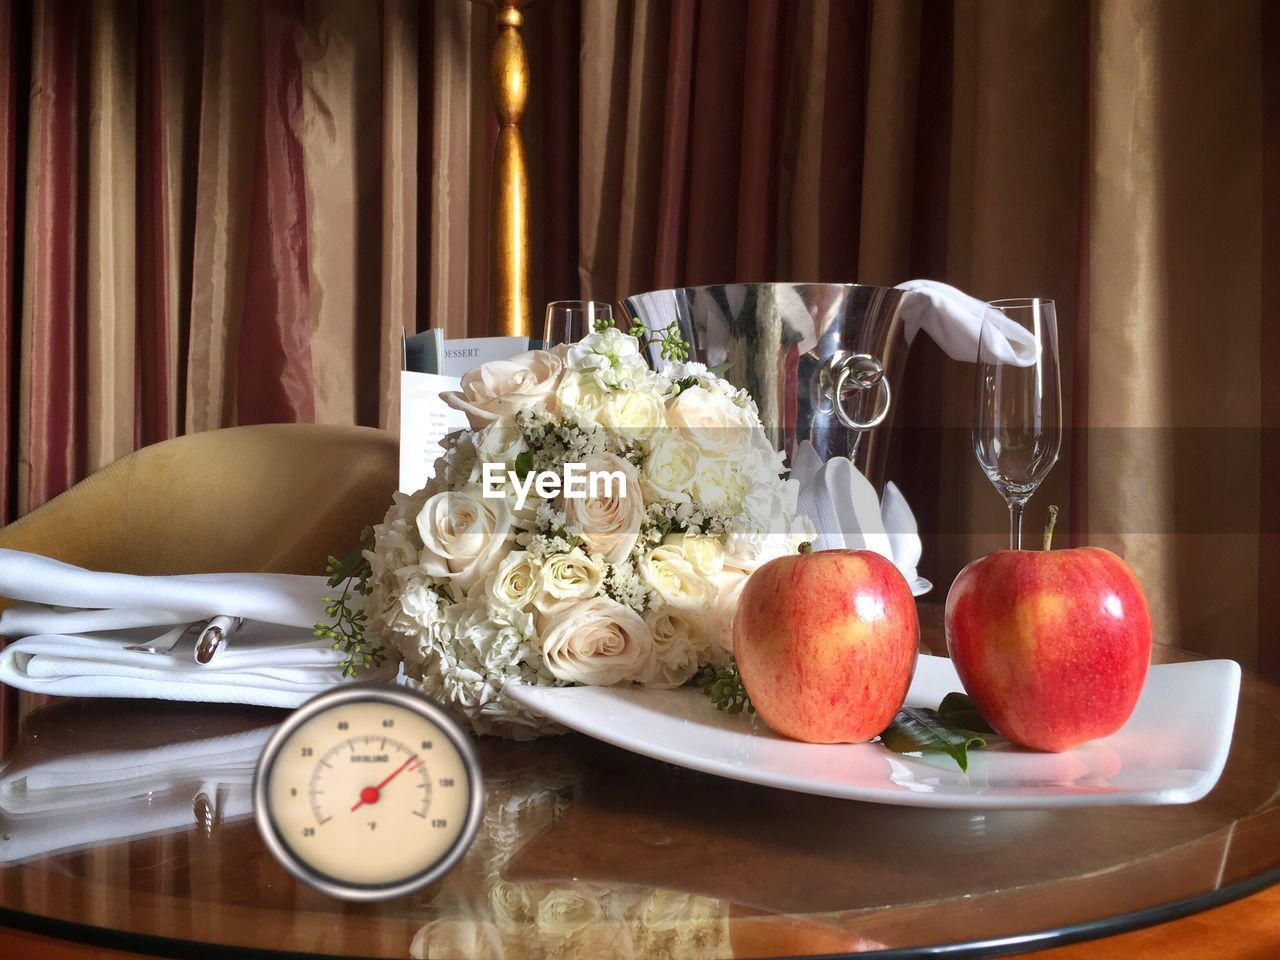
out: 80 °F
